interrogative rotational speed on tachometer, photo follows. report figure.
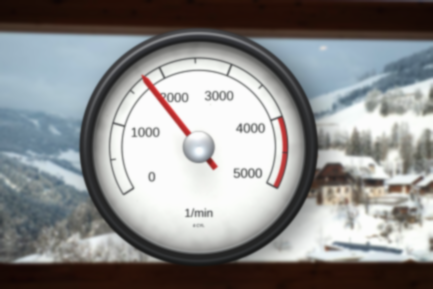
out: 1750 rpm
